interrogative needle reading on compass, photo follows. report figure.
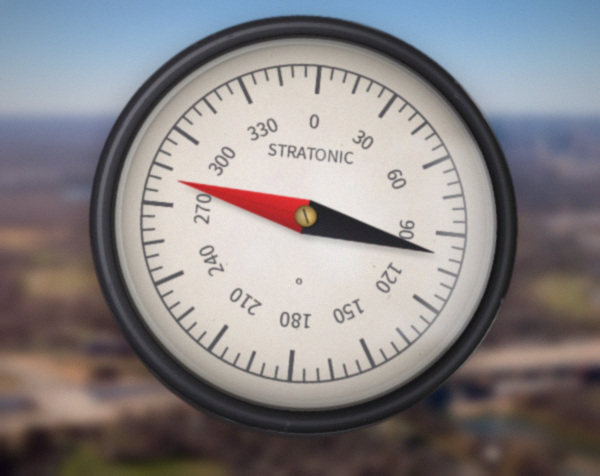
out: 280 °
